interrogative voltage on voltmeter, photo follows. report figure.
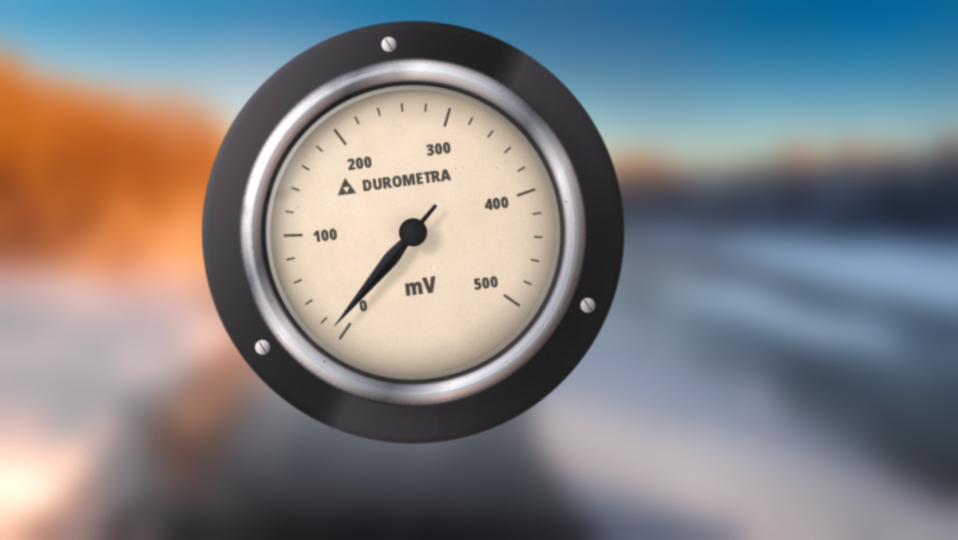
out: 10 mV
